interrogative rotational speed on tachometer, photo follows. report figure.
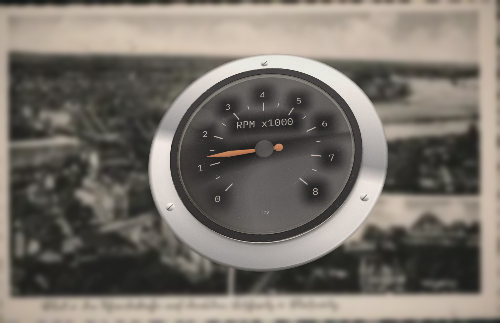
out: 1250 rpm
